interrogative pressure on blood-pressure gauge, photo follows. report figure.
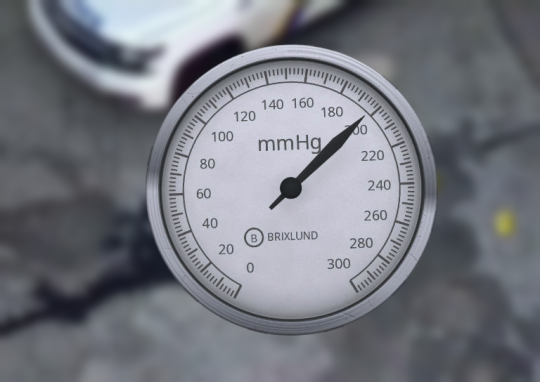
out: 198 mmHg
